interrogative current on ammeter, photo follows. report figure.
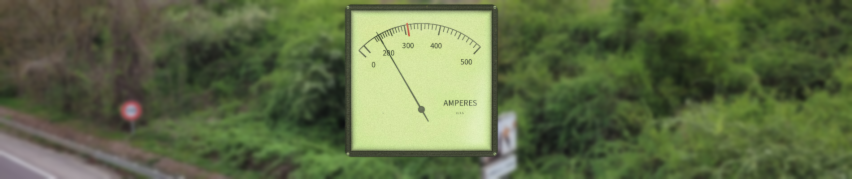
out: 200 A
